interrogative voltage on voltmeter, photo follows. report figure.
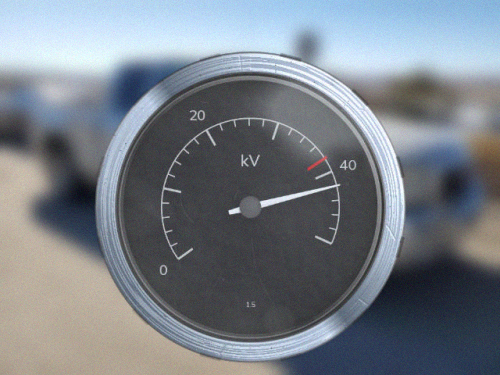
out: 42 kV
